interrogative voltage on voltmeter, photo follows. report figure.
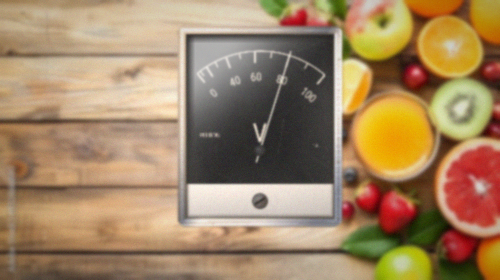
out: 80 V
